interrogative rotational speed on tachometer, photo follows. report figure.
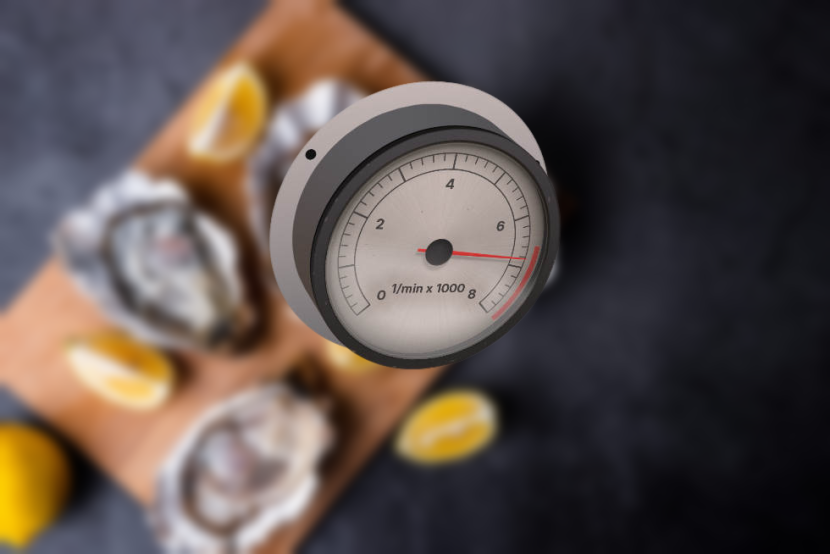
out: 6800 rpm
